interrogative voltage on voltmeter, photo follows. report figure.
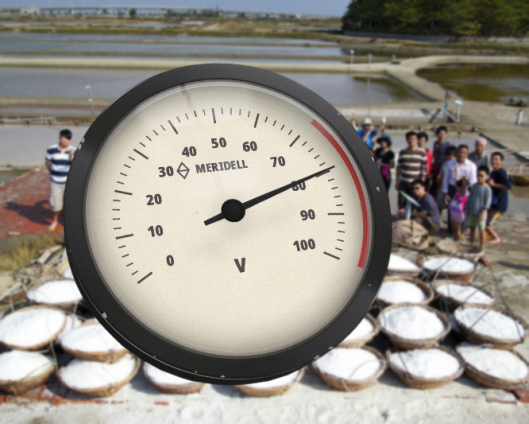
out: 80 V
